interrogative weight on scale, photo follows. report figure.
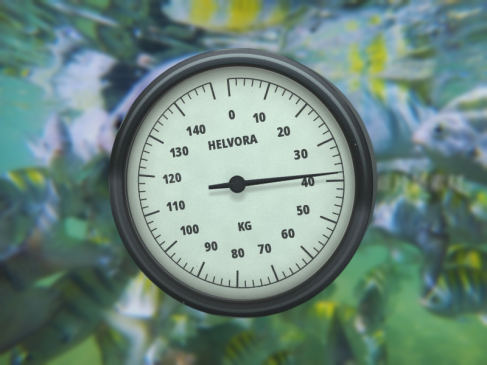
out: 38 kg
